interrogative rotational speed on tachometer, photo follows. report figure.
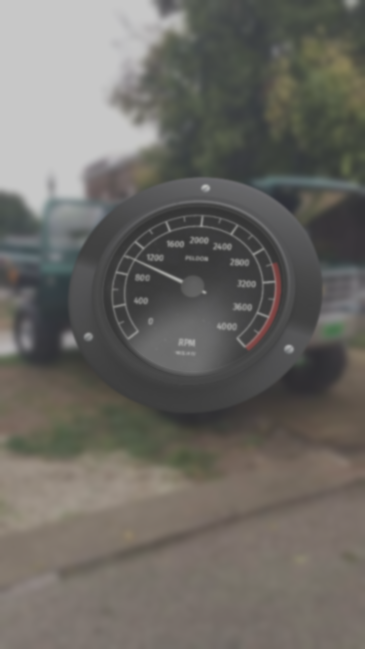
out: 1000 rpm
